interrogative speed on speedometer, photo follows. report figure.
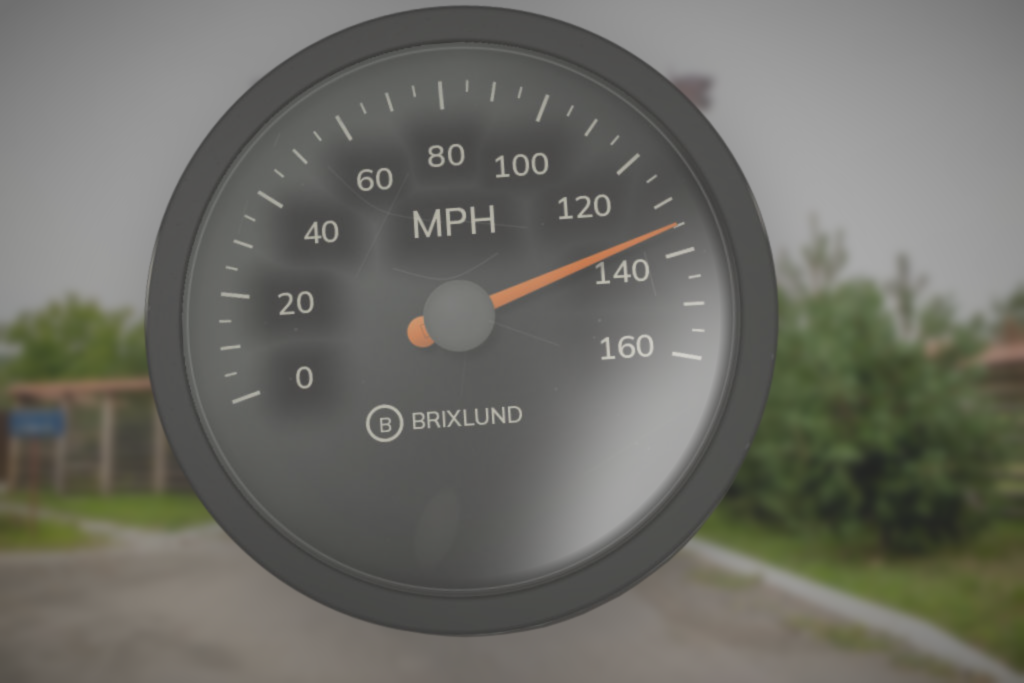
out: 135 mph
